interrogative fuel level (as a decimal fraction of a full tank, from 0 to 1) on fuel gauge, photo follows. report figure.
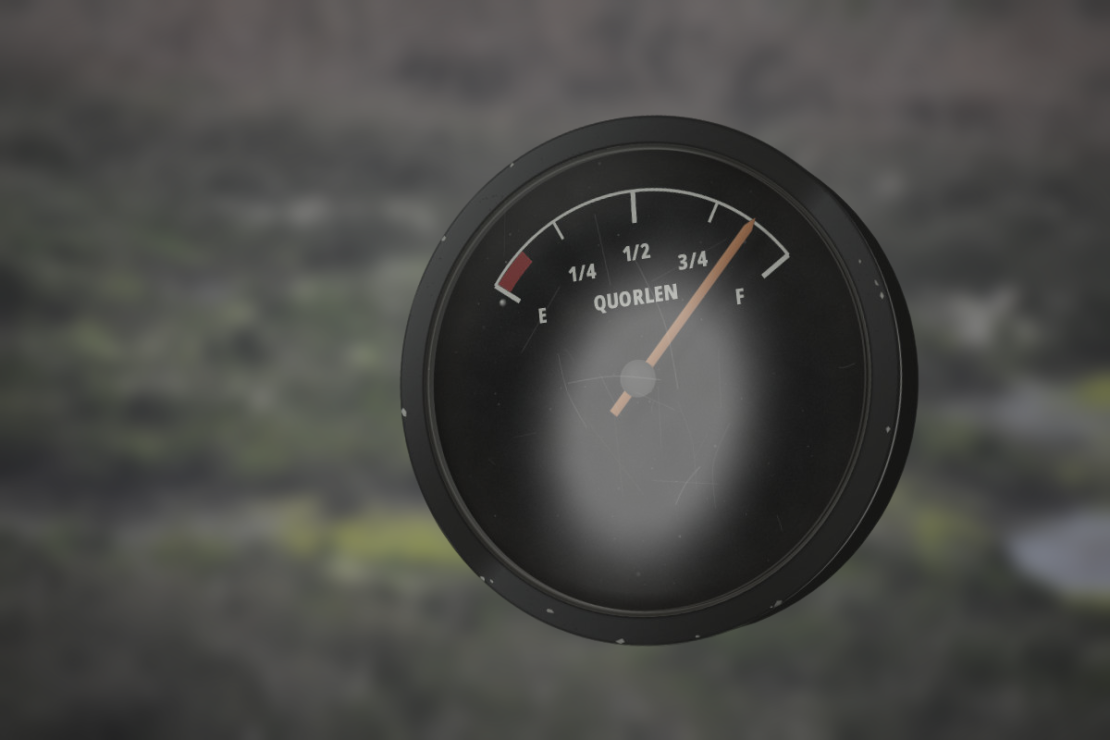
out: 0.875
